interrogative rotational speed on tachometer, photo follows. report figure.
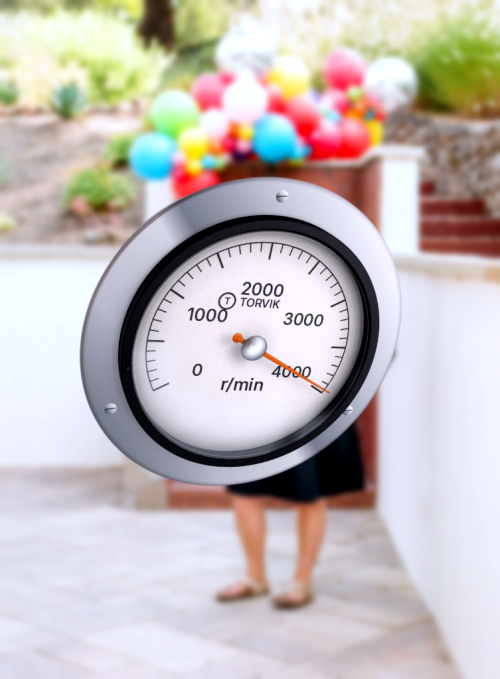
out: 3950 rpm
